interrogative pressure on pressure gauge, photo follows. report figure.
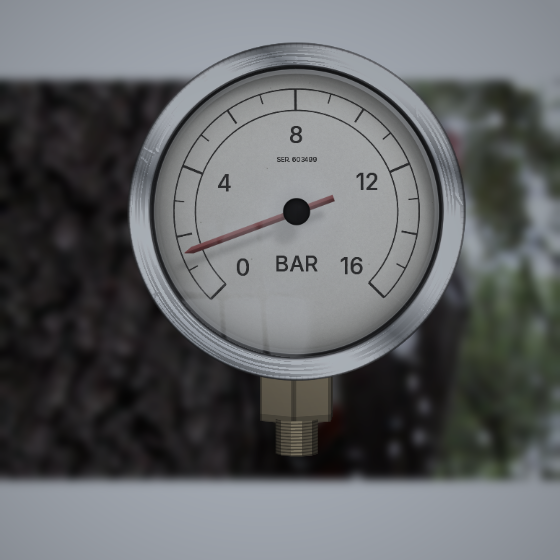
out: 1.5 bar
